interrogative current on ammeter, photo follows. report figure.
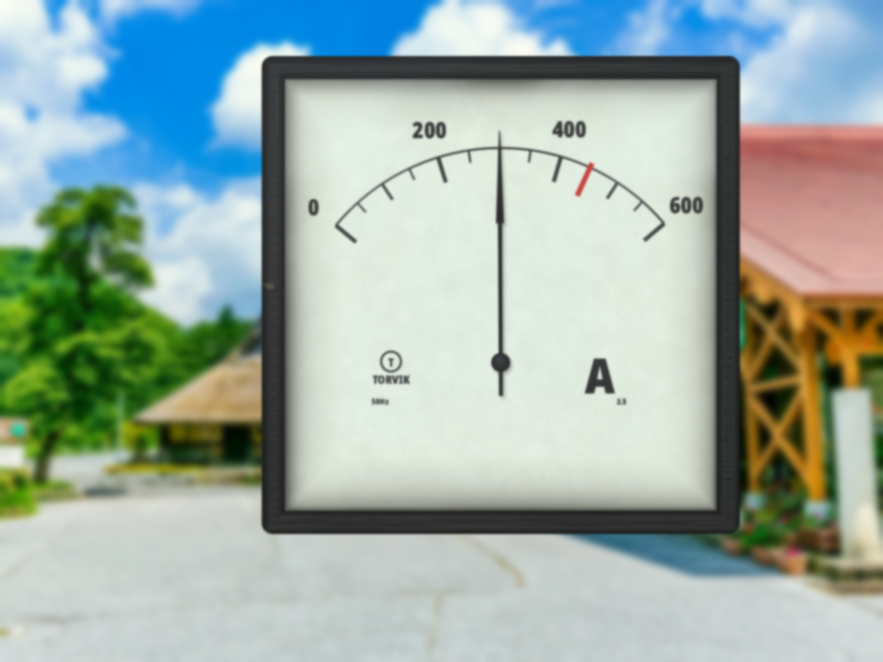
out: 300 A
